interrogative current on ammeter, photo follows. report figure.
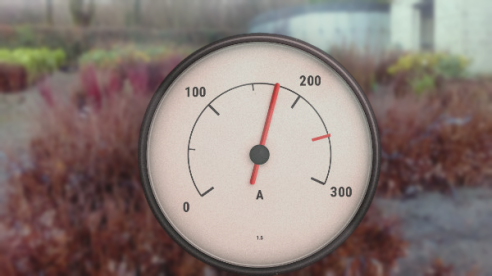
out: 175 A
